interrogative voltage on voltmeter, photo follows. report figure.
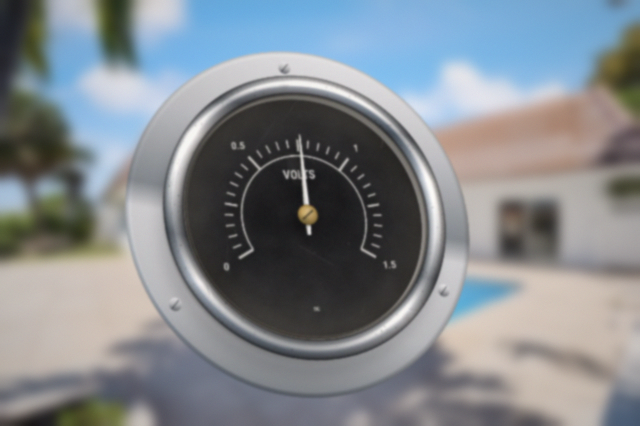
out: 0.75 V
